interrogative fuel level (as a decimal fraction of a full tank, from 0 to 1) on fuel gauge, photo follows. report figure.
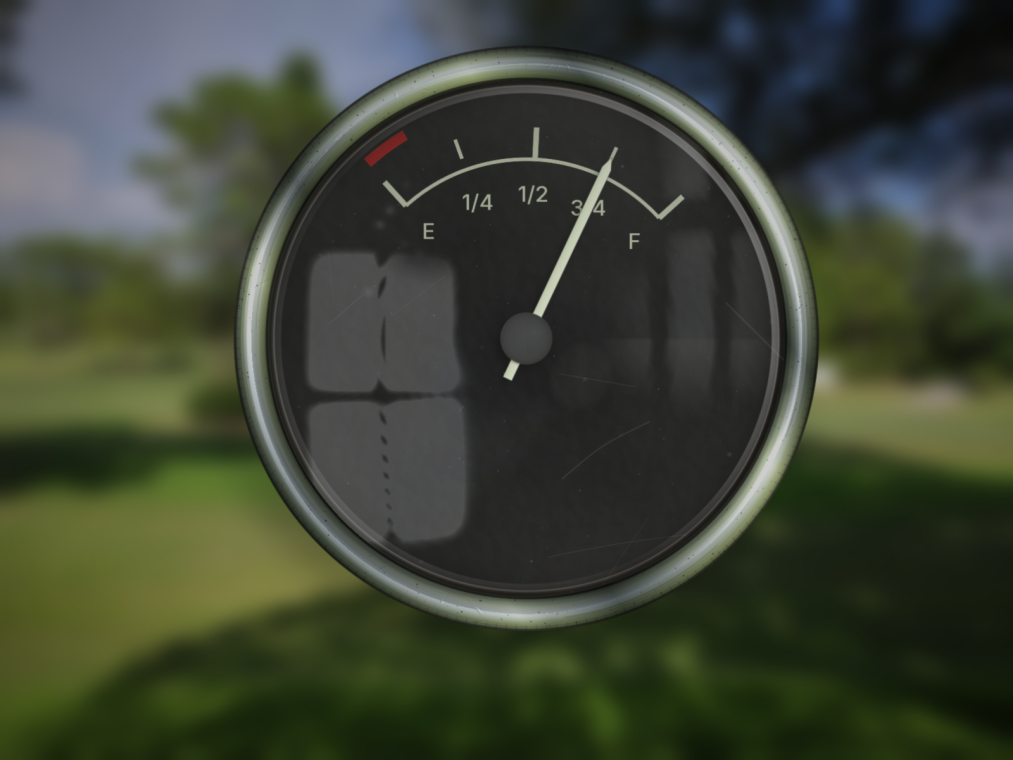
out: 0.75
